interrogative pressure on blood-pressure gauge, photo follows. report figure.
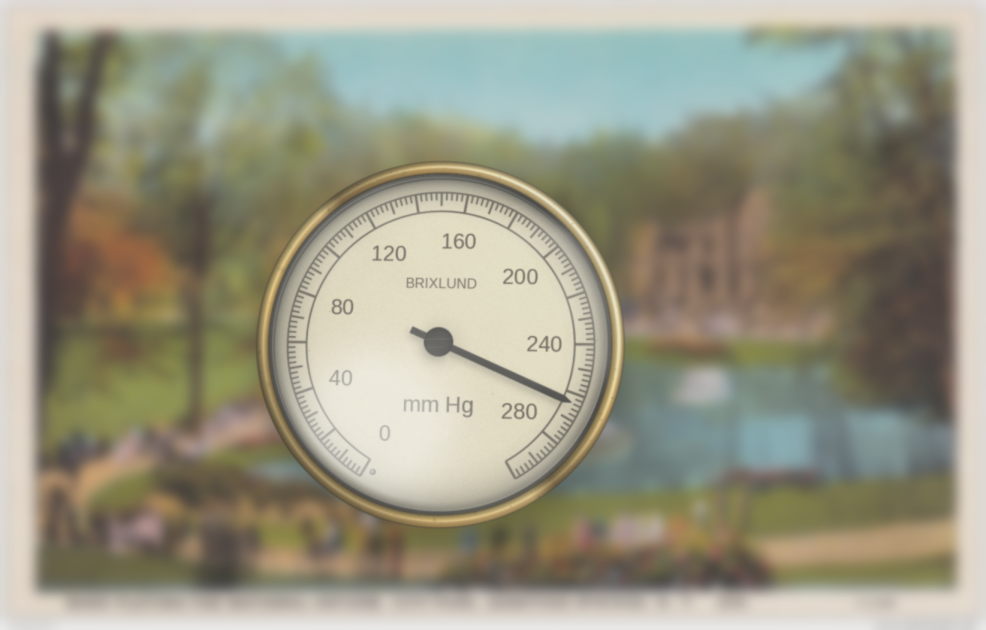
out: 264 mmHg
